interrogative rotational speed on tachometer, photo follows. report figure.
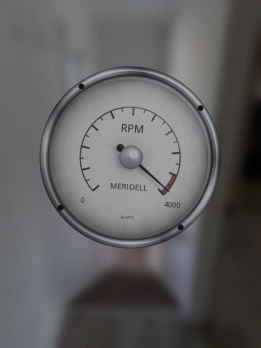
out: 3900 rpm
